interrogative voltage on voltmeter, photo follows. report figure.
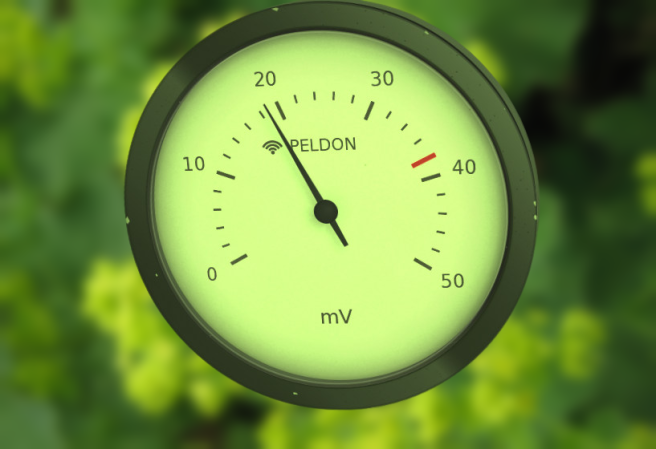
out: 19 mV
